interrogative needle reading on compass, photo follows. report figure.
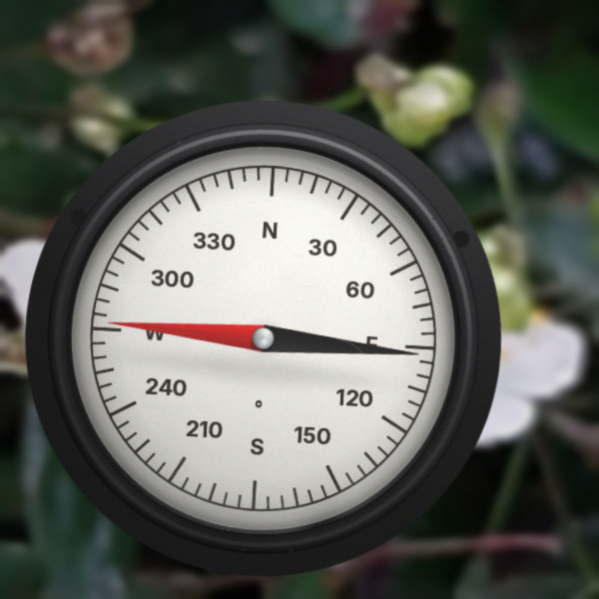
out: 272.5 °
